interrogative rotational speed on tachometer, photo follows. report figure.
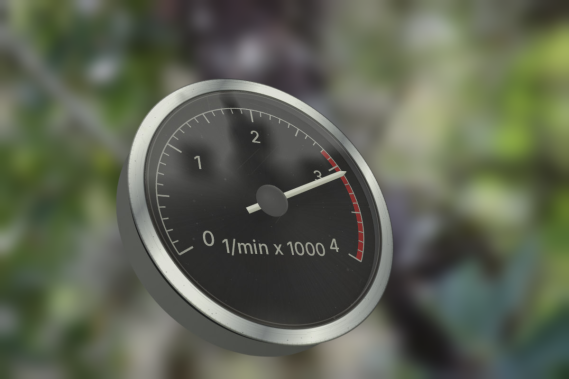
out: 3100 rpm
